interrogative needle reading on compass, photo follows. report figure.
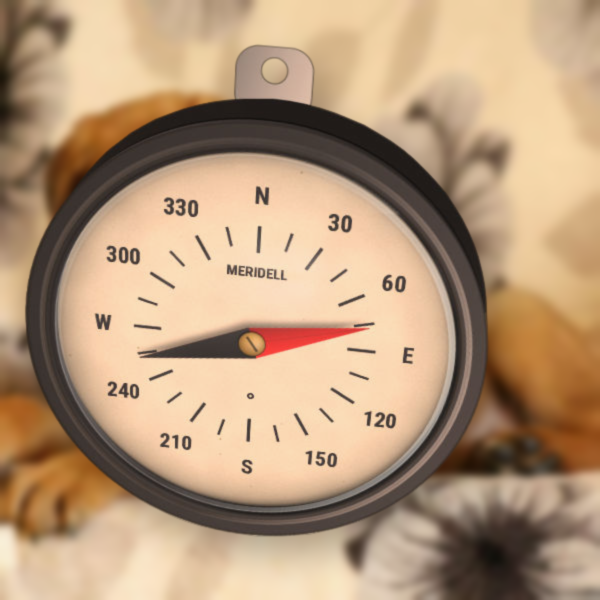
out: 75 °
